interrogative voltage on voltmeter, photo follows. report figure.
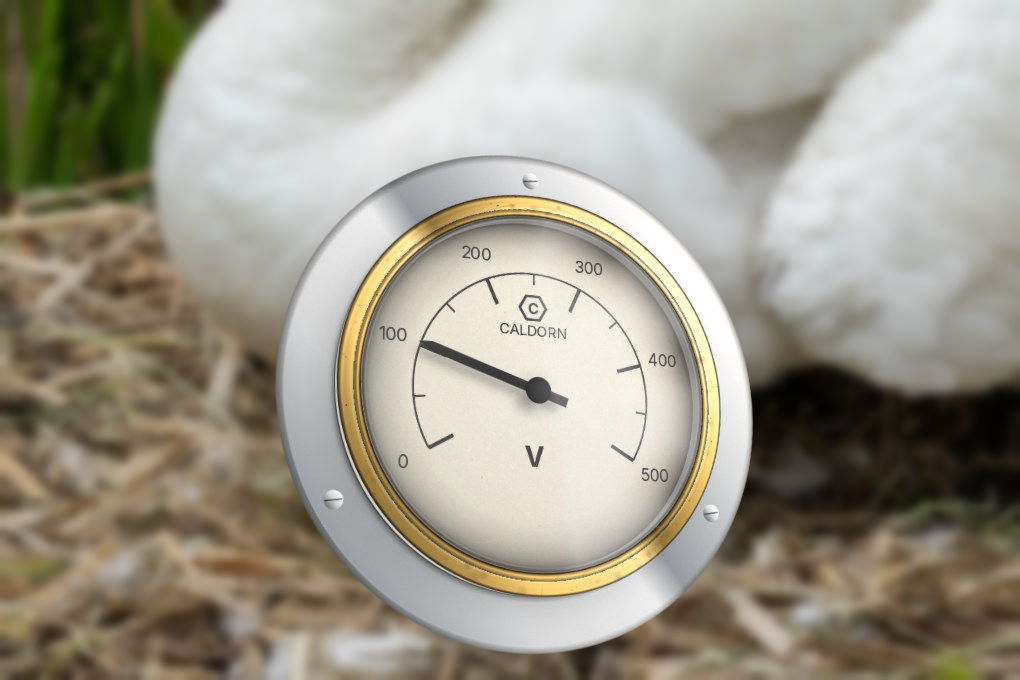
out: 100 V
